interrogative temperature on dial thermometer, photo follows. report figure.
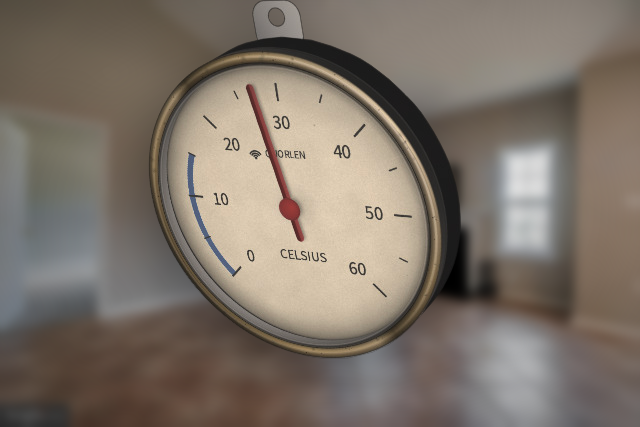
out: 27.5 °C
